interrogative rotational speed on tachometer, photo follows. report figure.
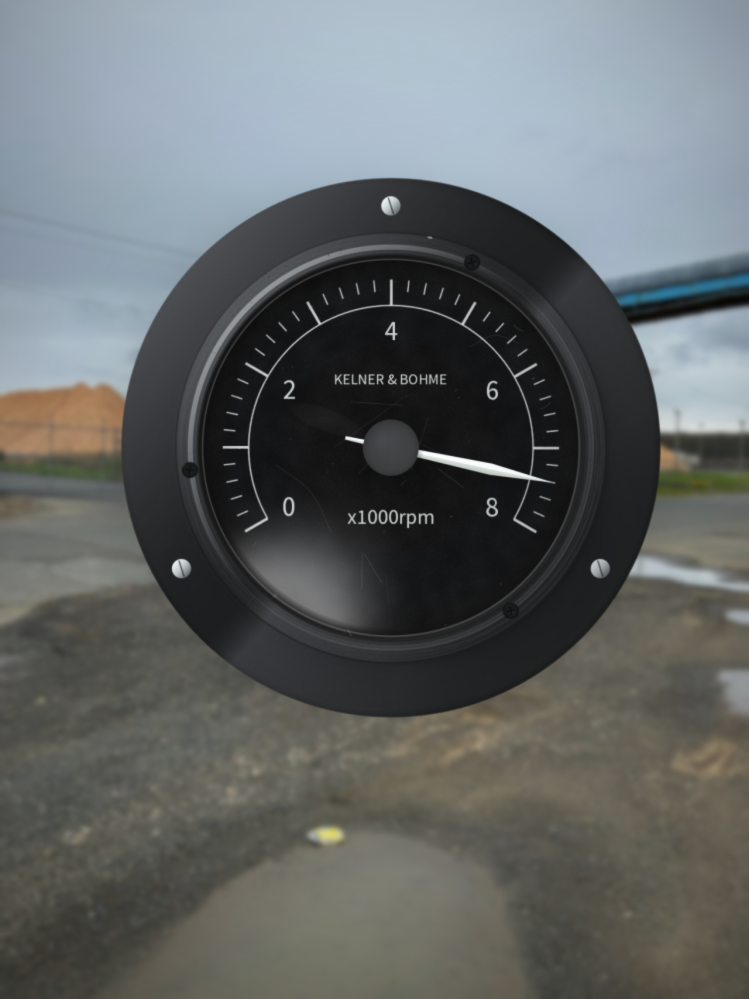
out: 7400 rpm
